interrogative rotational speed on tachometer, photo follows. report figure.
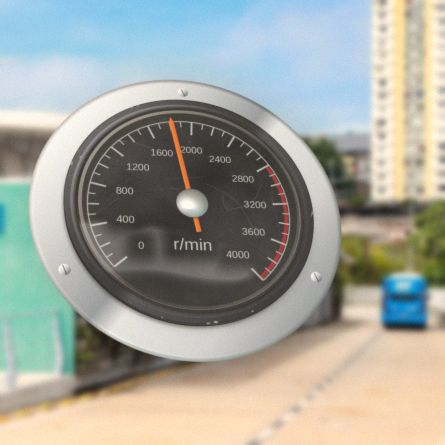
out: 1800 rpm
